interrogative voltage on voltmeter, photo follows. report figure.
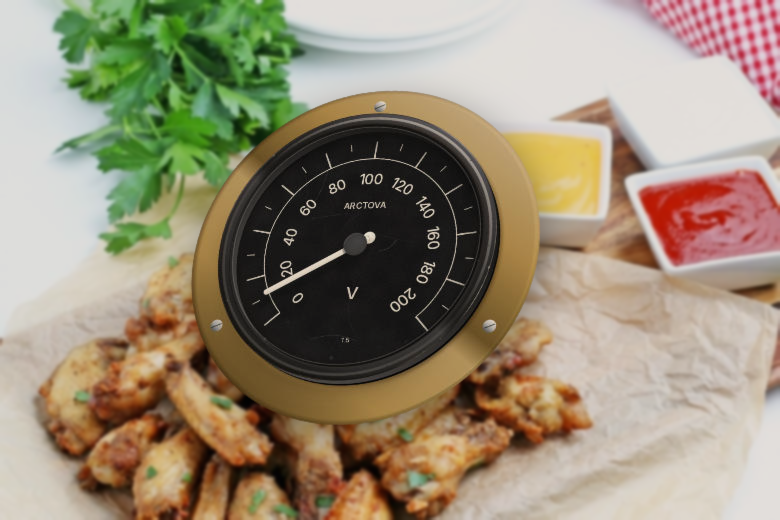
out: 10 V
